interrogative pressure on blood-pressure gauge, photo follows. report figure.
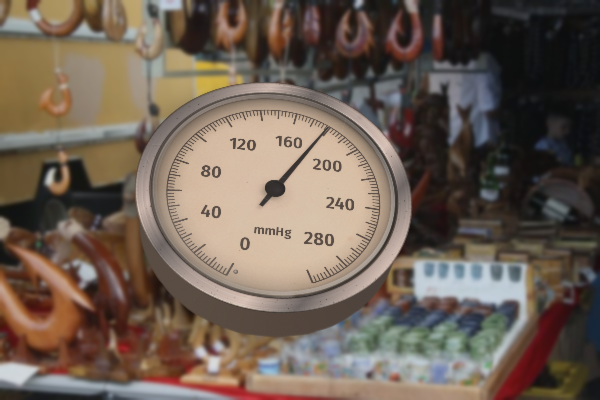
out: 180 mmHg
